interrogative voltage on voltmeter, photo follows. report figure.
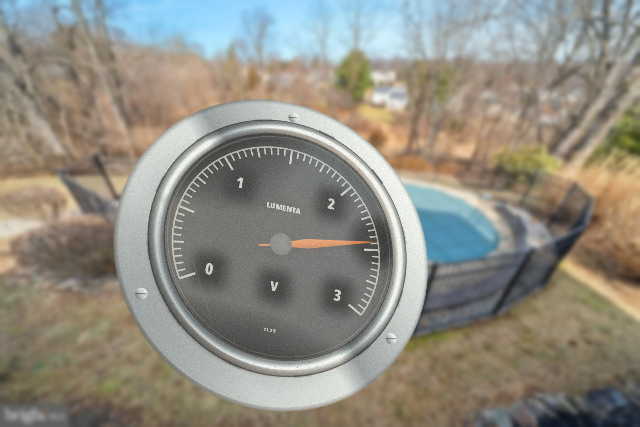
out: 2.45 V
